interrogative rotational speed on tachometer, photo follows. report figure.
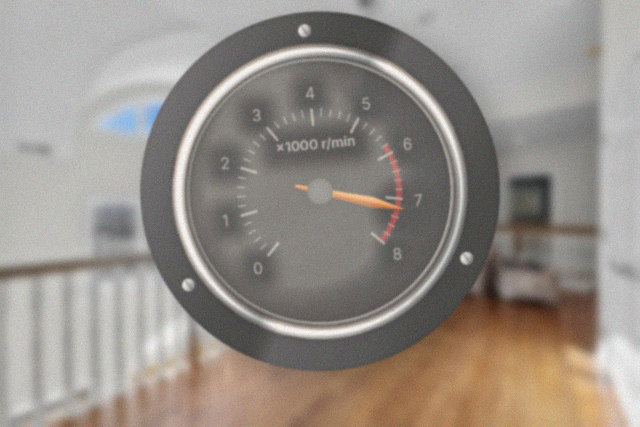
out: 7200 rpm
